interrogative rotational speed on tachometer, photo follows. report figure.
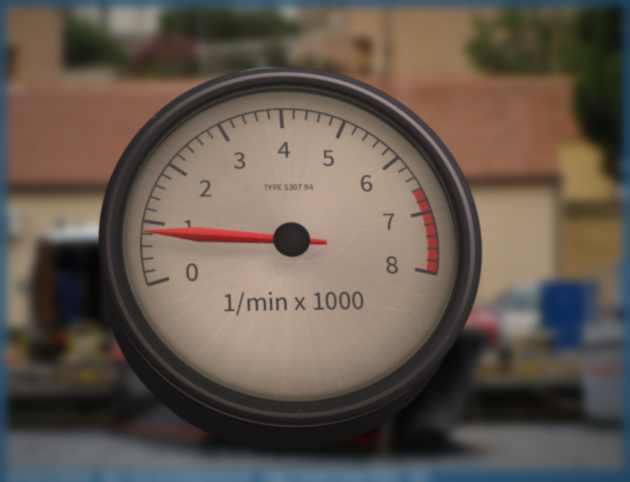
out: 800 rpm
